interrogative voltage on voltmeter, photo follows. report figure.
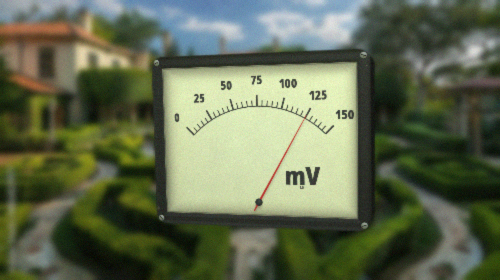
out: 125 mV
